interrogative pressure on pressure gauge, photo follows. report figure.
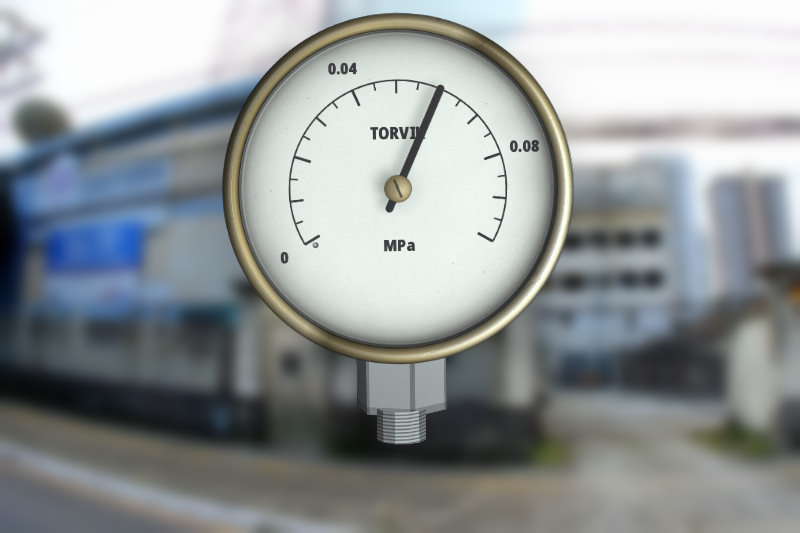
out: 0.06 MPa
